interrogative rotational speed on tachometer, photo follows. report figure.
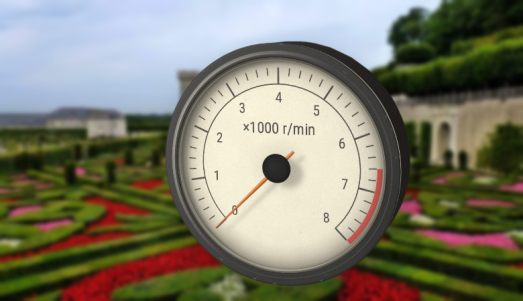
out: 0 rpm
